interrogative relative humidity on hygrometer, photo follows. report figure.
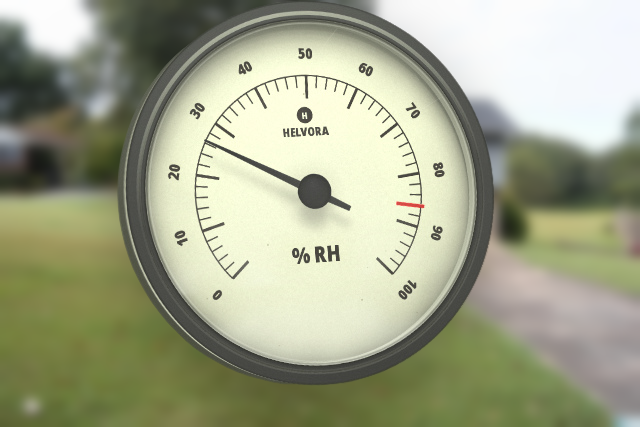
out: 26 %
